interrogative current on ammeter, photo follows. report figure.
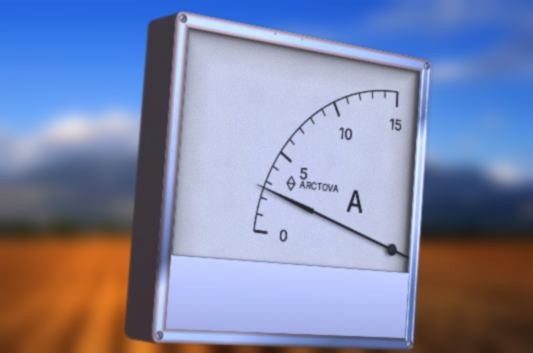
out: 2.5 A
